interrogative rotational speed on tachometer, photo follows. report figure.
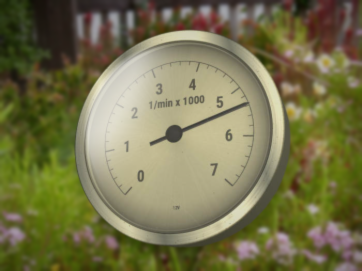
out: 5400 rpm
